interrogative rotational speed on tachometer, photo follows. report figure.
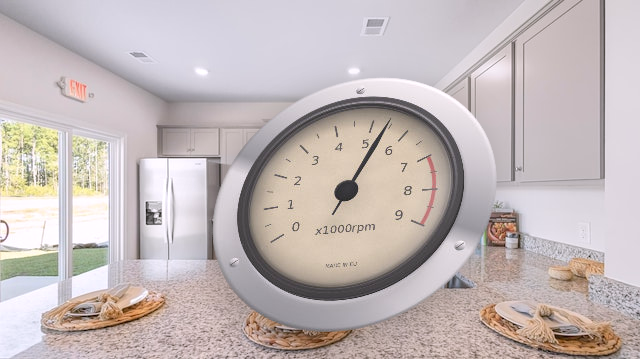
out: 5500 rpm
